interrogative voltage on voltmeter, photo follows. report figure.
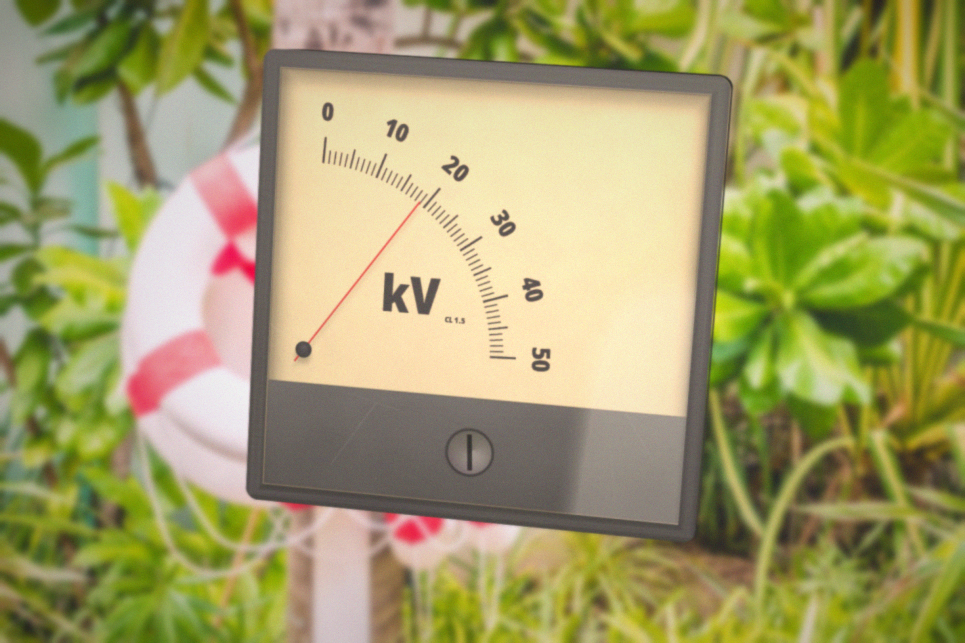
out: 19 kV
